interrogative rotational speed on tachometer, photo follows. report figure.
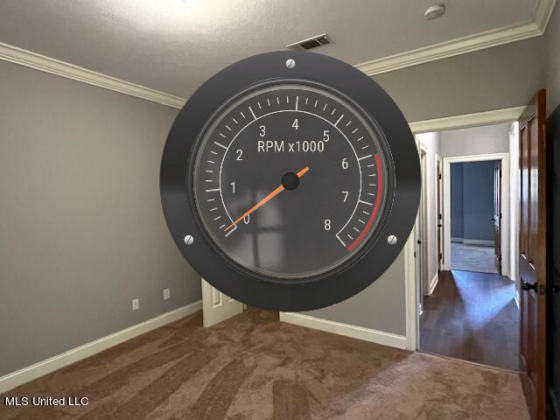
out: 100 rpm
